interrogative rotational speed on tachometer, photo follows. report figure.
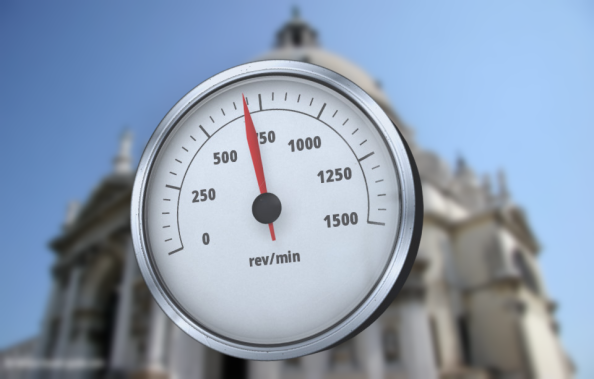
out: 700 rpm
